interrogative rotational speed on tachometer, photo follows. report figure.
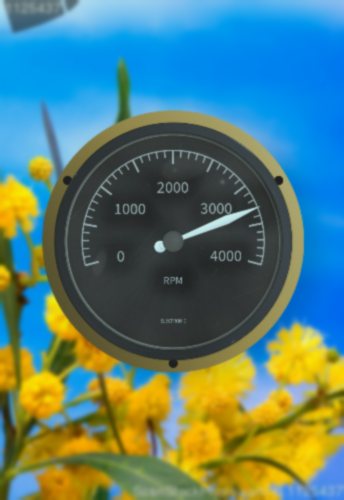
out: 3300 rpm
